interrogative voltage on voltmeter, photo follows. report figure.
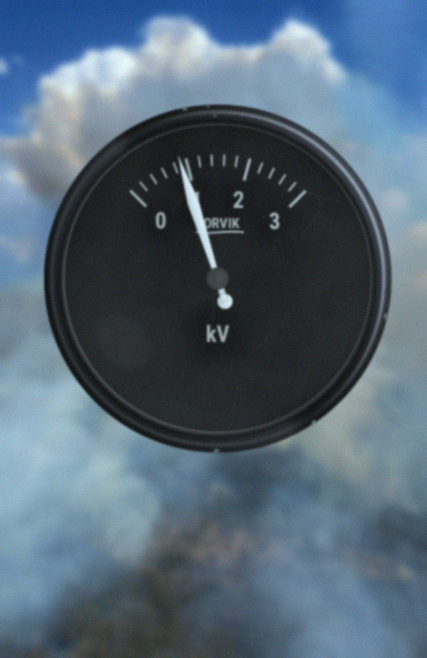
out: 0.9 kV
